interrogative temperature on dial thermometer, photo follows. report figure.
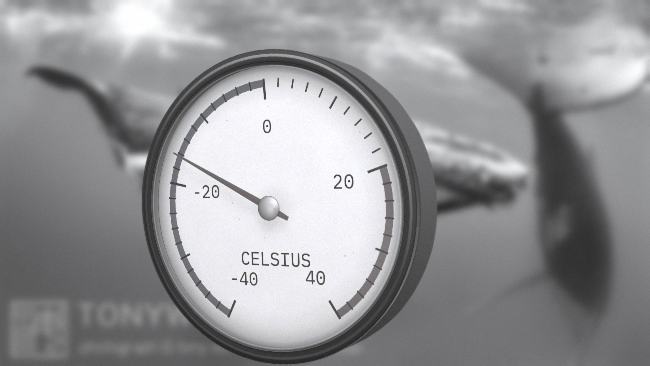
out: -16 °C
